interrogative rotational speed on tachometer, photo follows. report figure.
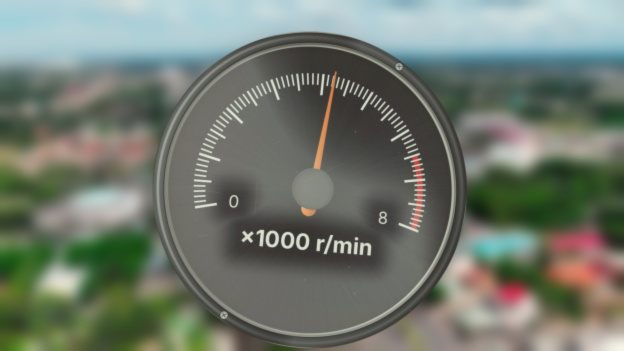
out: 4200 rpm
